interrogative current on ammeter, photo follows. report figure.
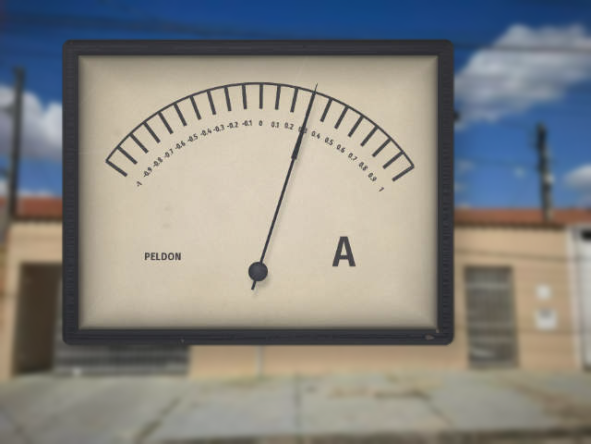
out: 0.3 A
